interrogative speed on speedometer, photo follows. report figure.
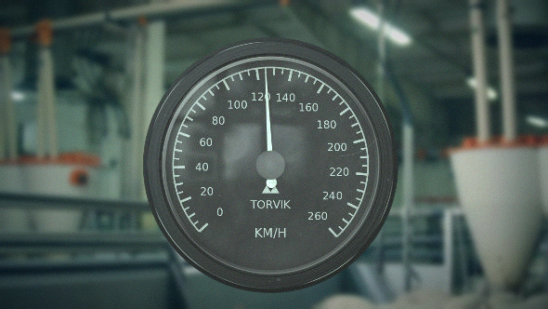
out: 125 km/h
